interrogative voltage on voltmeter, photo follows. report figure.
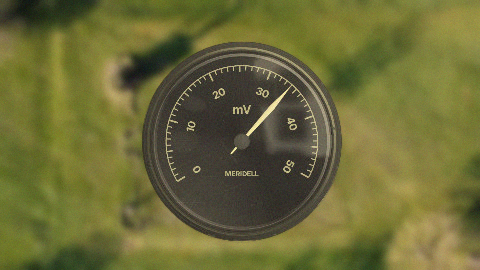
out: 34 mV
